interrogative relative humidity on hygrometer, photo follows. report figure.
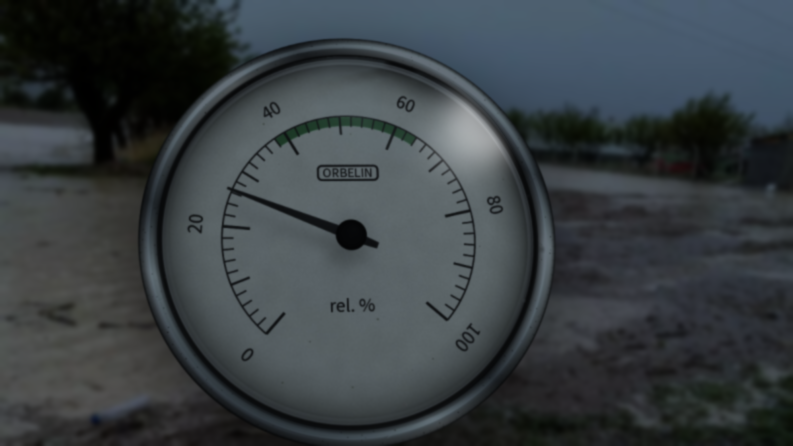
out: 26 %
